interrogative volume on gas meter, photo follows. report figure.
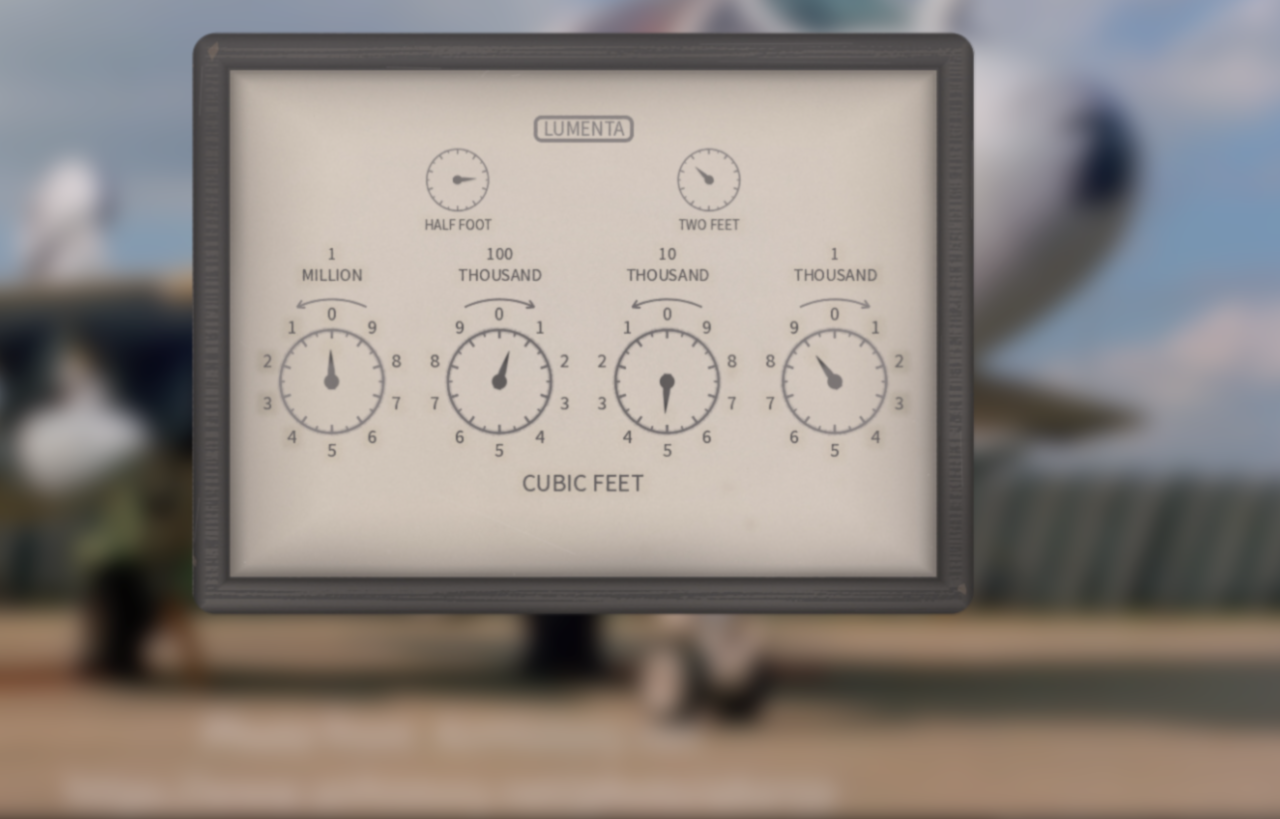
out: 4900 ft³
